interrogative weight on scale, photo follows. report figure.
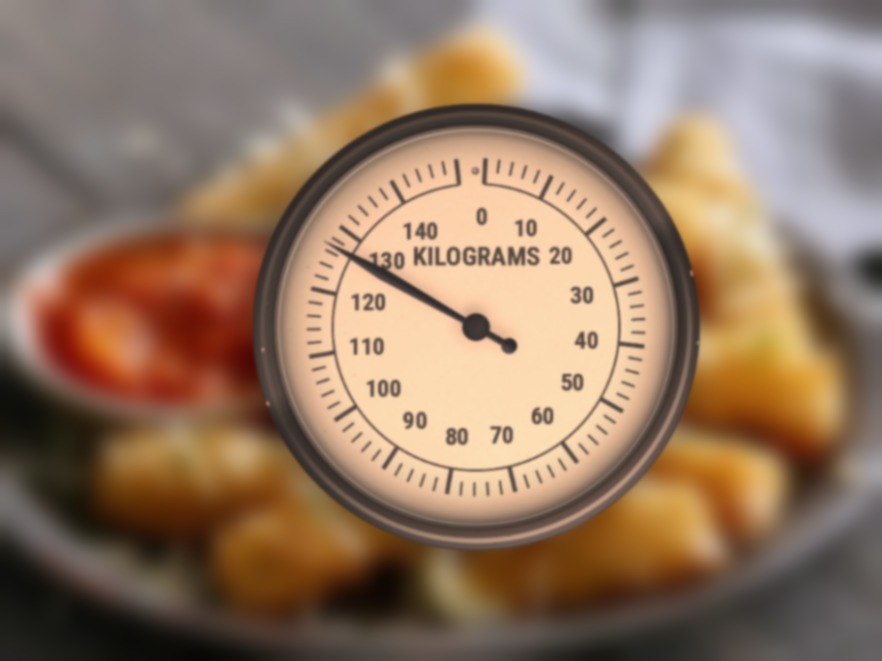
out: 127 kg
